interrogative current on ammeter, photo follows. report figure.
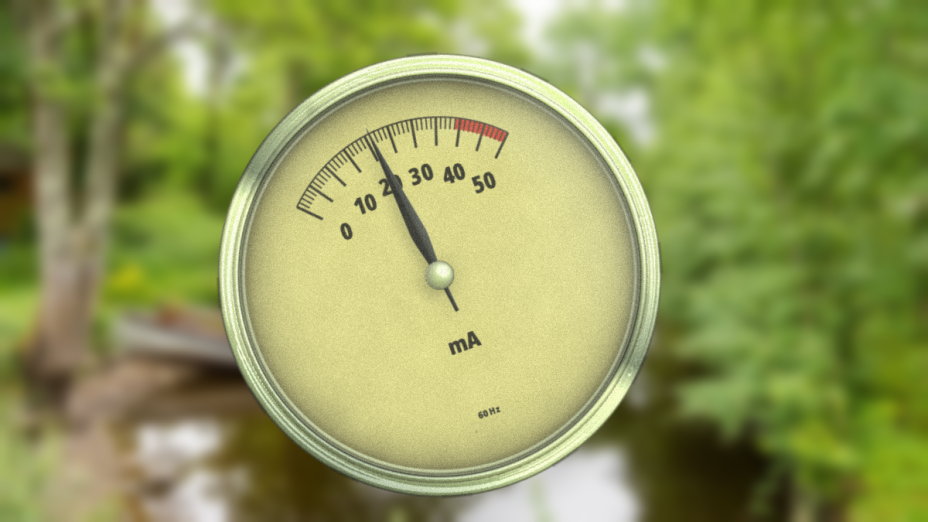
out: 21 mA
